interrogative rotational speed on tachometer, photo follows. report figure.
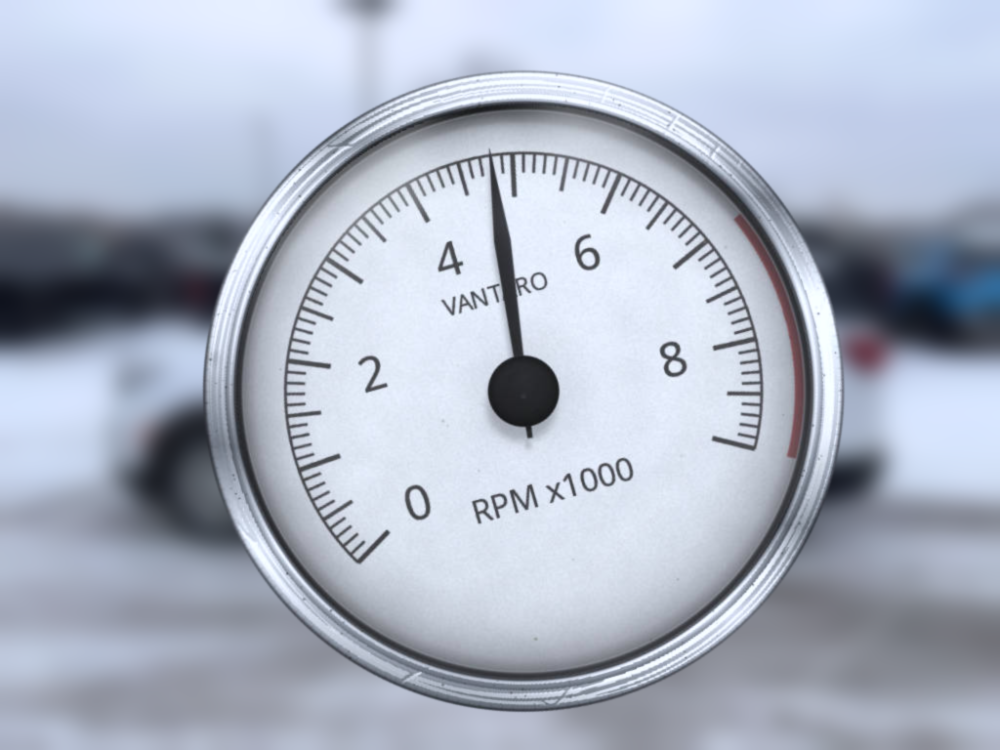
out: 4800 rpm
